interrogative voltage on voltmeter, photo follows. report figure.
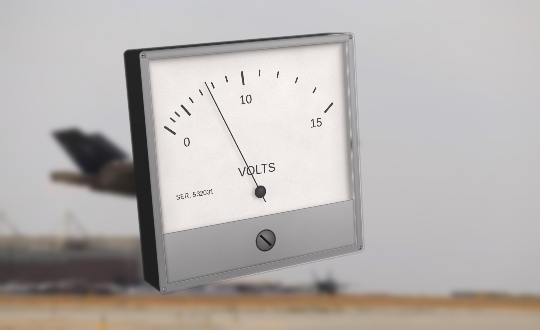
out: 7.5 V
